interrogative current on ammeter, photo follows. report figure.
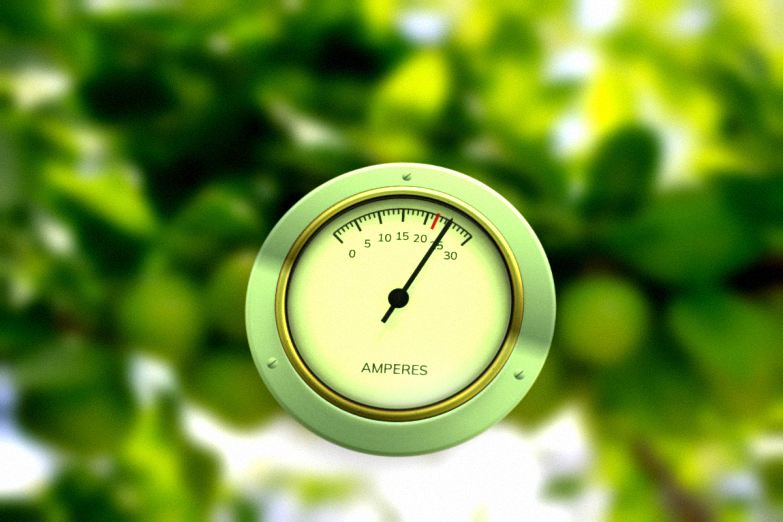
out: 25 A
